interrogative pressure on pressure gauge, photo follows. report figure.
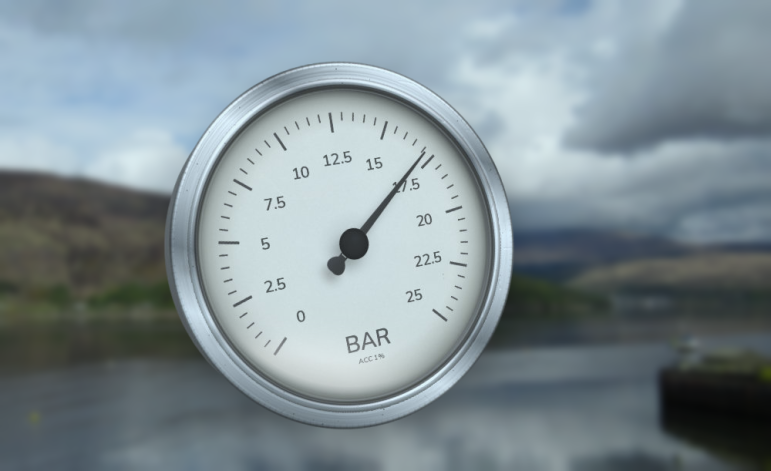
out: 17 bar
